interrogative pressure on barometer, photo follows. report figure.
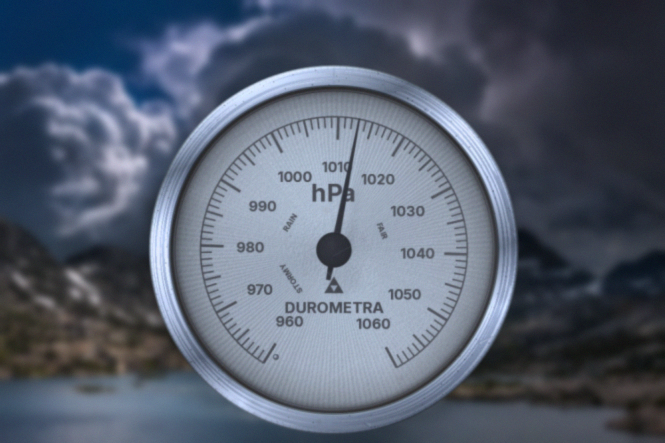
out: 1013 hPa
